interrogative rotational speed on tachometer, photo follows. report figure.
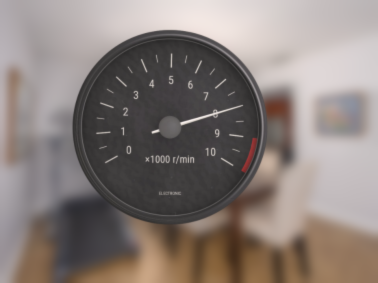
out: 8000 rpm
